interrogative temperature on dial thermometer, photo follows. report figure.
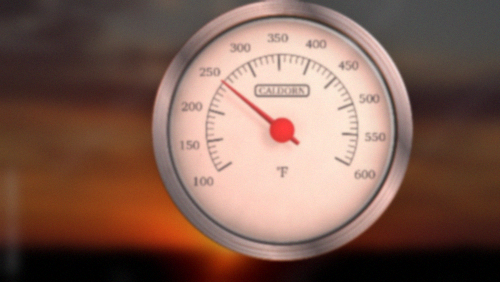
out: 250 °F
